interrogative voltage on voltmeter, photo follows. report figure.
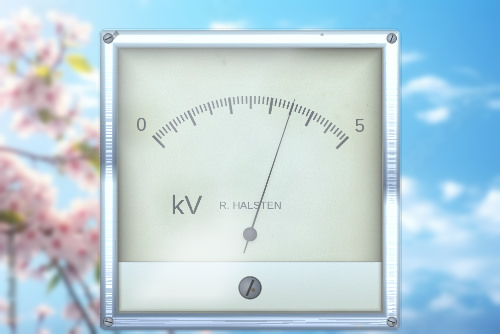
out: 3.5 kV
